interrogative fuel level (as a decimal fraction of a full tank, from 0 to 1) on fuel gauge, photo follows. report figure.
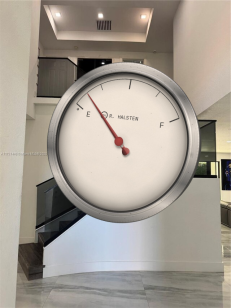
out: 0.125
